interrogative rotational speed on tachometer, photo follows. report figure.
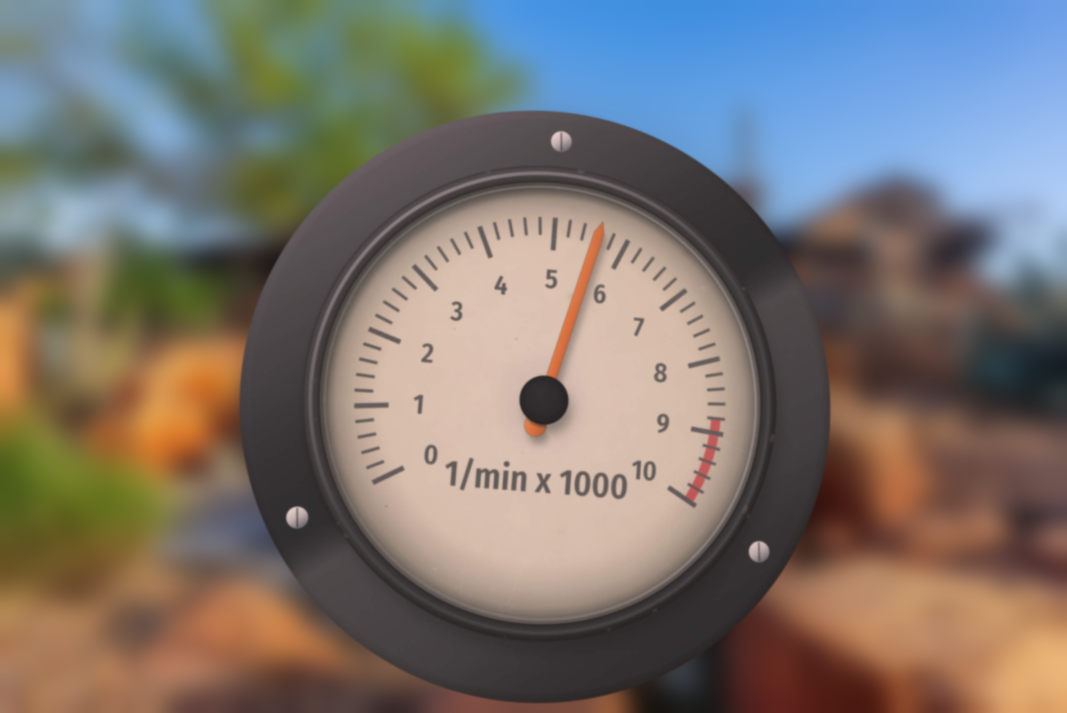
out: 5600 rpm
